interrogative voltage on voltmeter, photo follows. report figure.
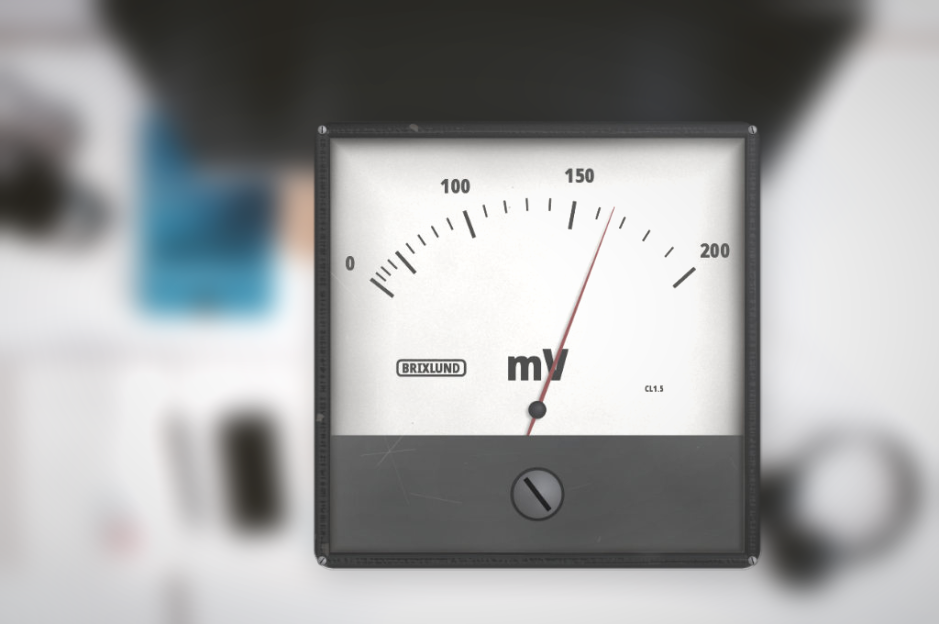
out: 165 mV
